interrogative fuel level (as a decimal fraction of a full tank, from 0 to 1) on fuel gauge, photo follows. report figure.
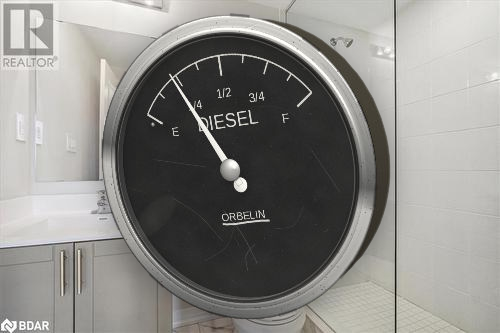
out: 0.25
